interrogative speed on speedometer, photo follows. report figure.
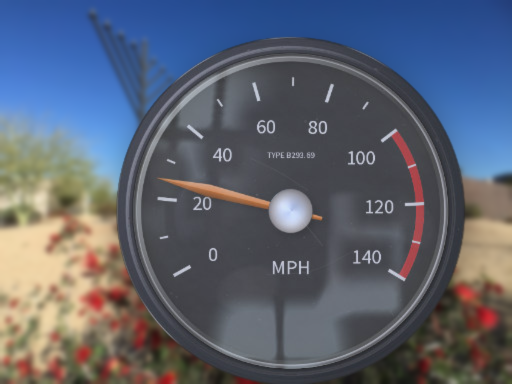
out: 25 mph
